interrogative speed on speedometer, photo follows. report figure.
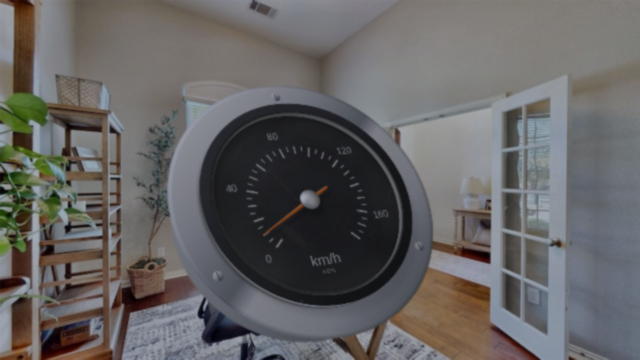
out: 10 km/h
